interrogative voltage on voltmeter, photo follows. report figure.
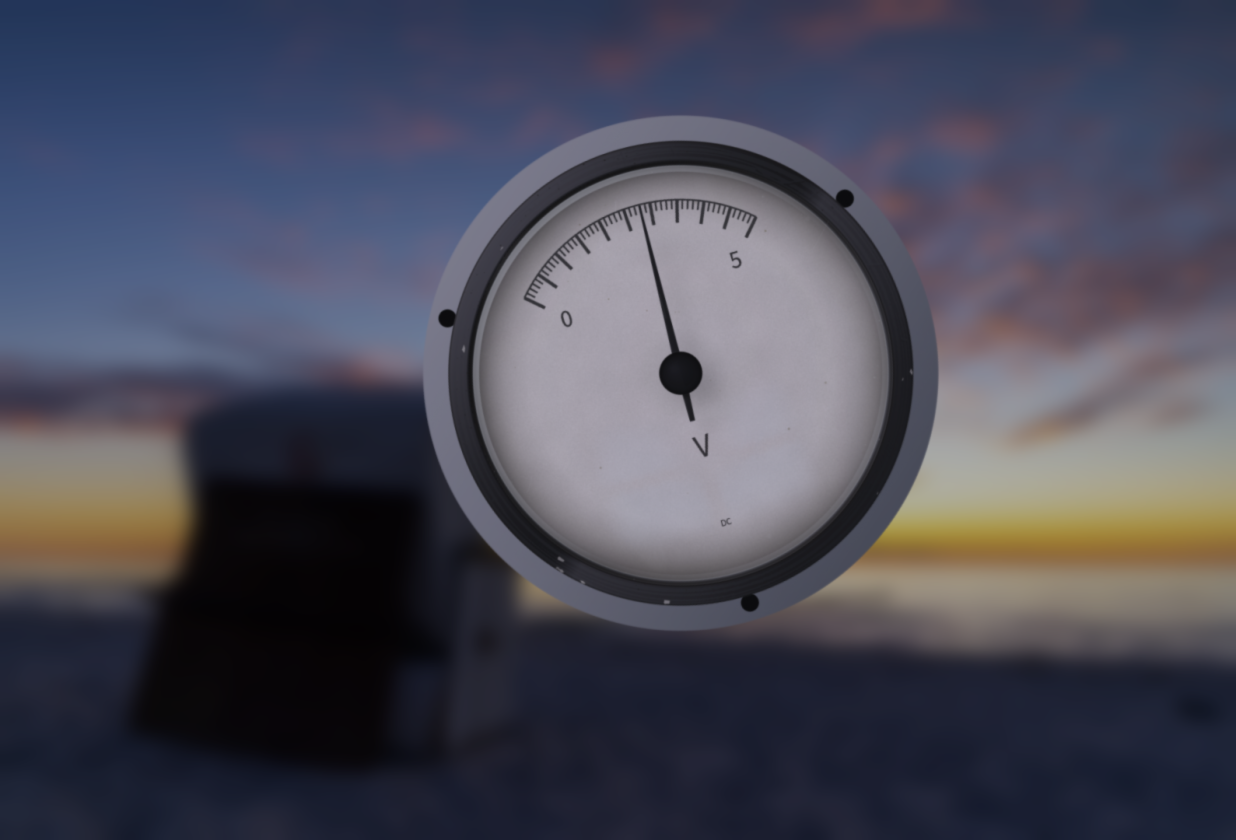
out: 2.8 V
